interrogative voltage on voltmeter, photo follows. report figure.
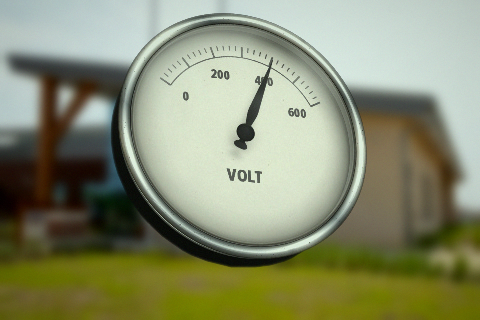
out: 400 V
